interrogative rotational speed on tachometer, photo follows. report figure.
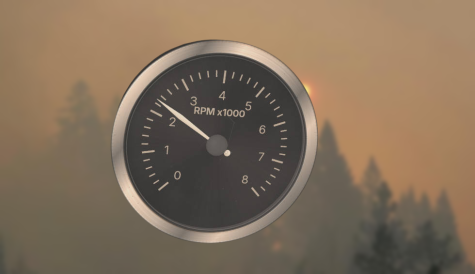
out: 2300 rpm
